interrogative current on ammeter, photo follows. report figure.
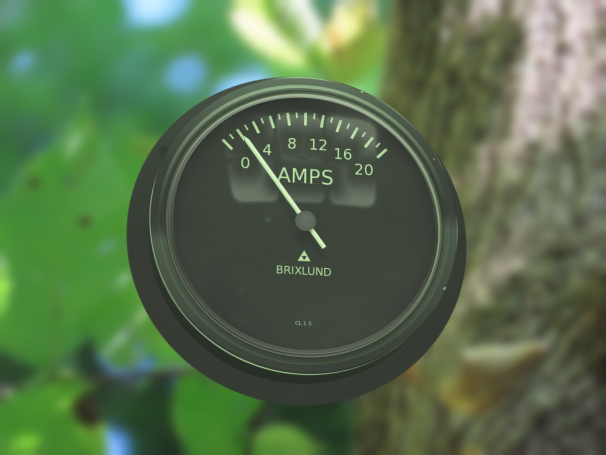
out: 2 A
